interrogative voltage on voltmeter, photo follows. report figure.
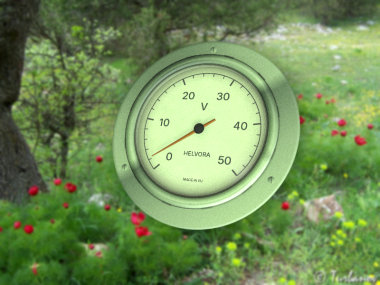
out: 2 V
